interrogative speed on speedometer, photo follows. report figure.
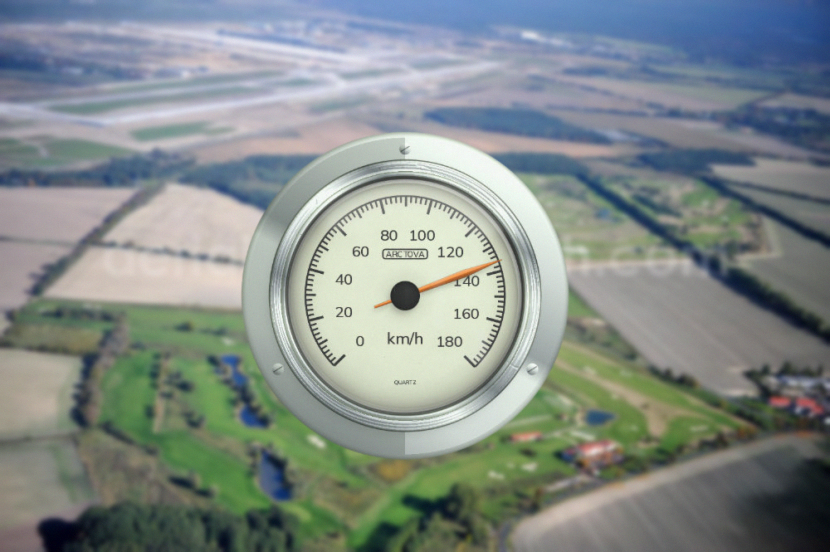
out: 136 km/h
